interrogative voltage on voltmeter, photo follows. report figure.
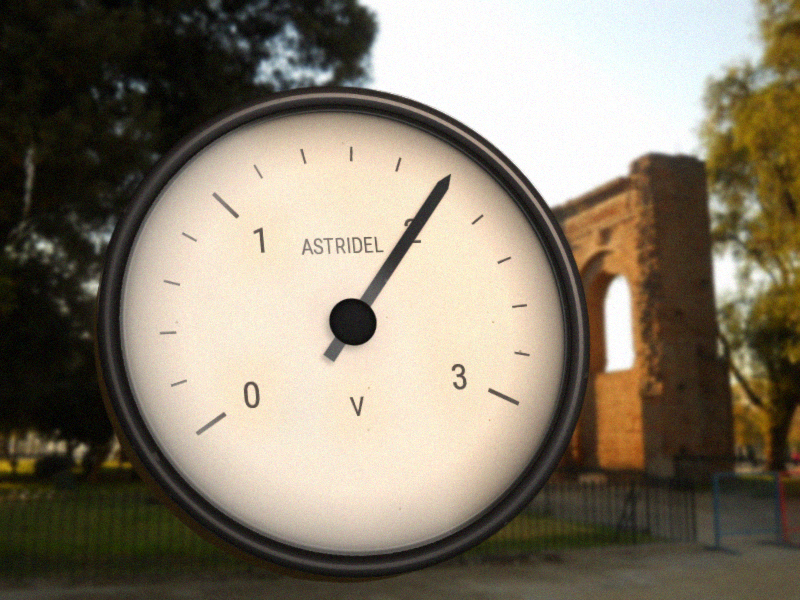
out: 2 V
